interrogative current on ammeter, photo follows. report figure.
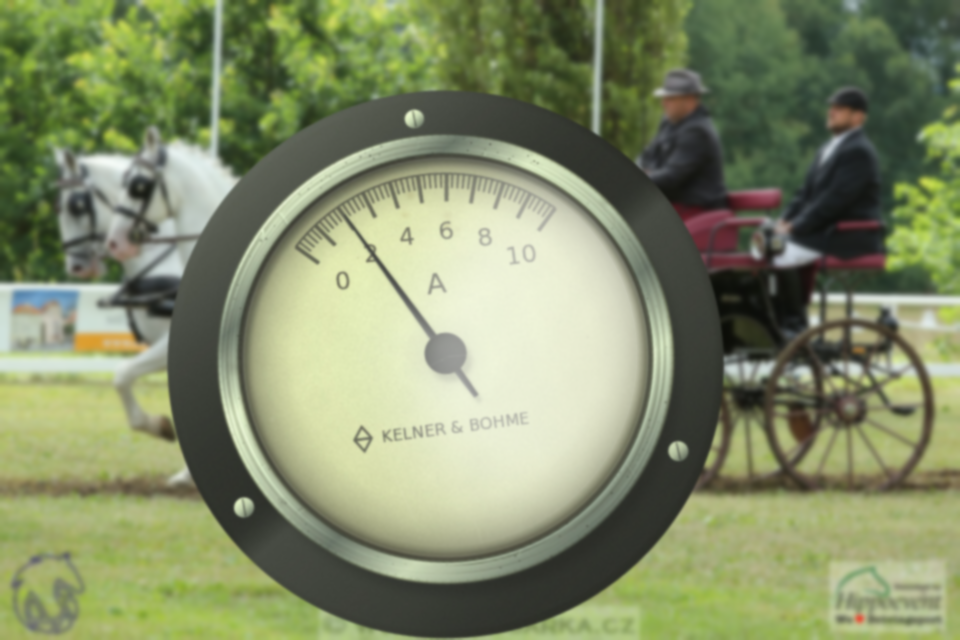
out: 2 A
